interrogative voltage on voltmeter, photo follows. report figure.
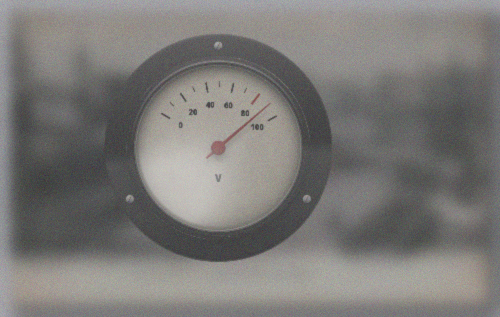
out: 90 V
